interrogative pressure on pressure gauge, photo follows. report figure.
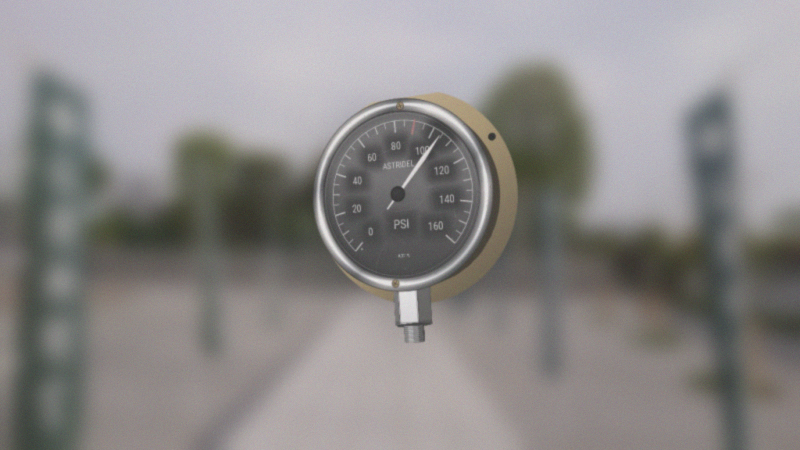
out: 105 psi
